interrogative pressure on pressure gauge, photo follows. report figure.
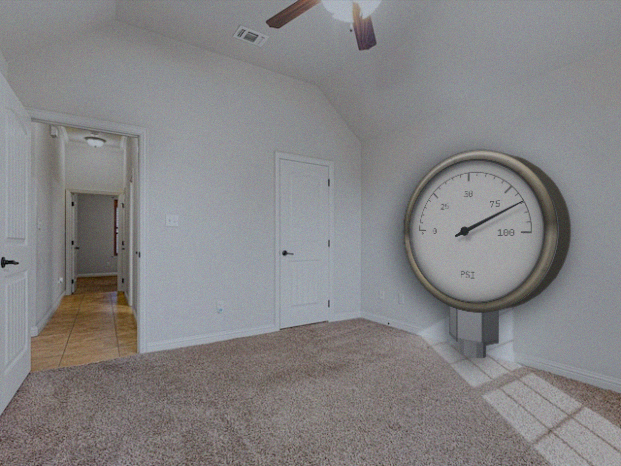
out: 85 psi
